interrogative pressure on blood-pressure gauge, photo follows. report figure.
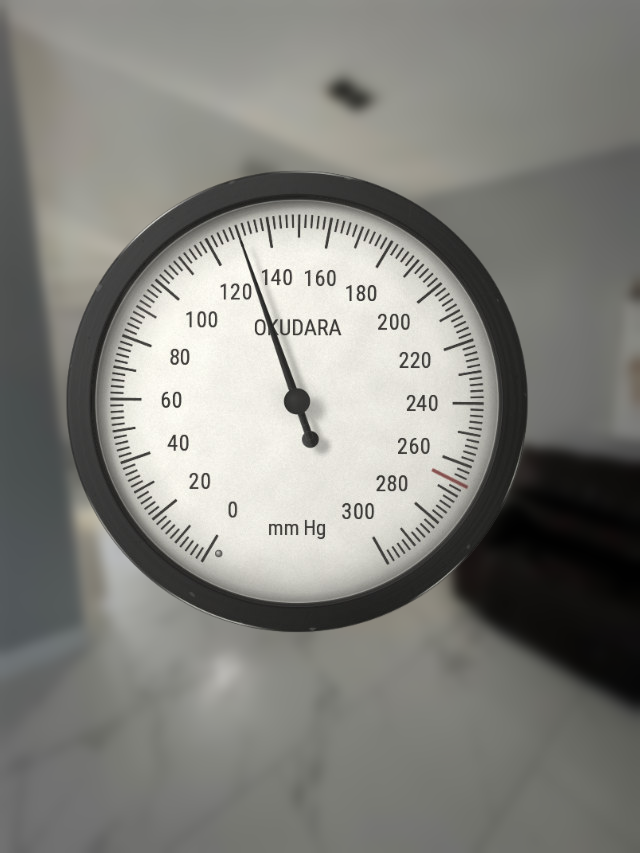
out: 130 mmHg
